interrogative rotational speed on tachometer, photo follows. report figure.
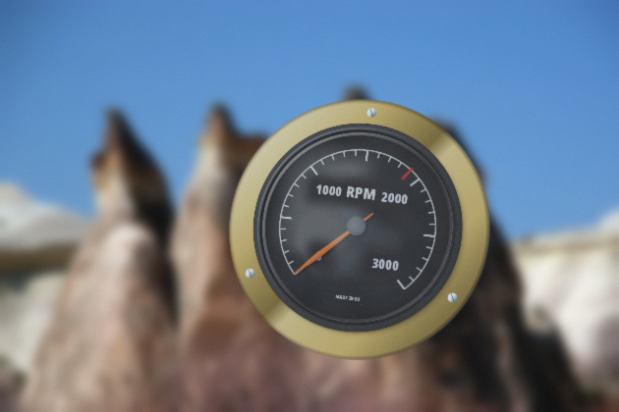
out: 0 rpm
